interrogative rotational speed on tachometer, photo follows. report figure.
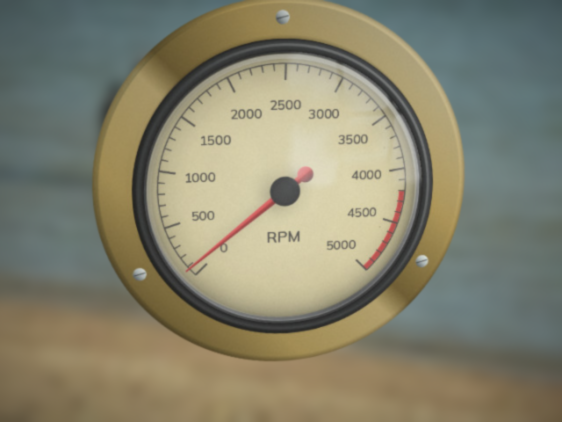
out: 100 rpm
